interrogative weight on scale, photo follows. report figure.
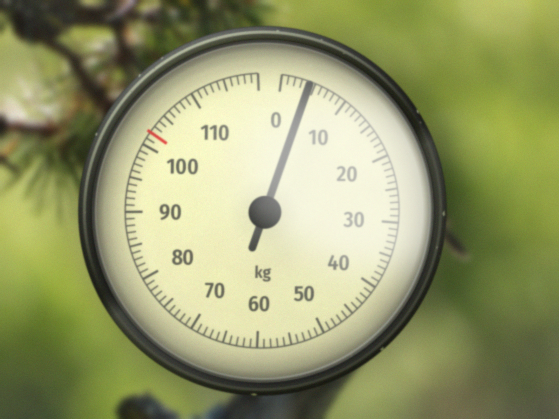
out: 4 kg
